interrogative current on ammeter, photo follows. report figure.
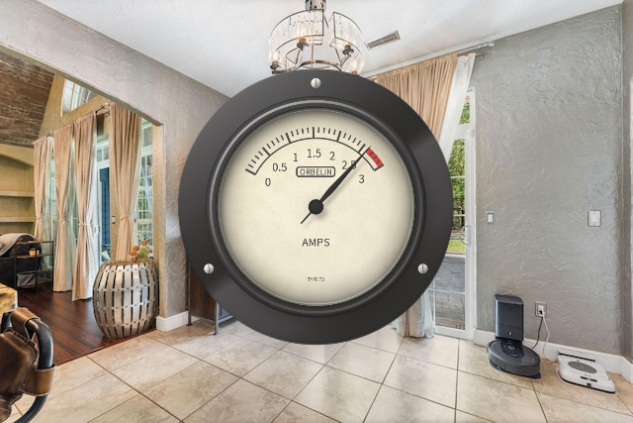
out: 2.6 A
